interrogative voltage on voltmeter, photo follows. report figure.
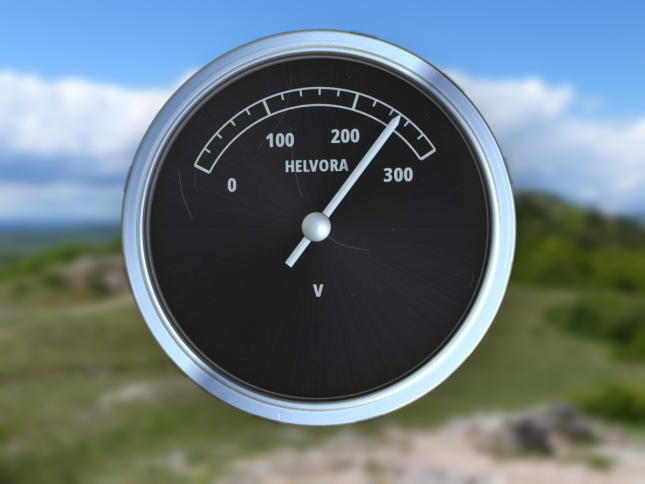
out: 250 V
